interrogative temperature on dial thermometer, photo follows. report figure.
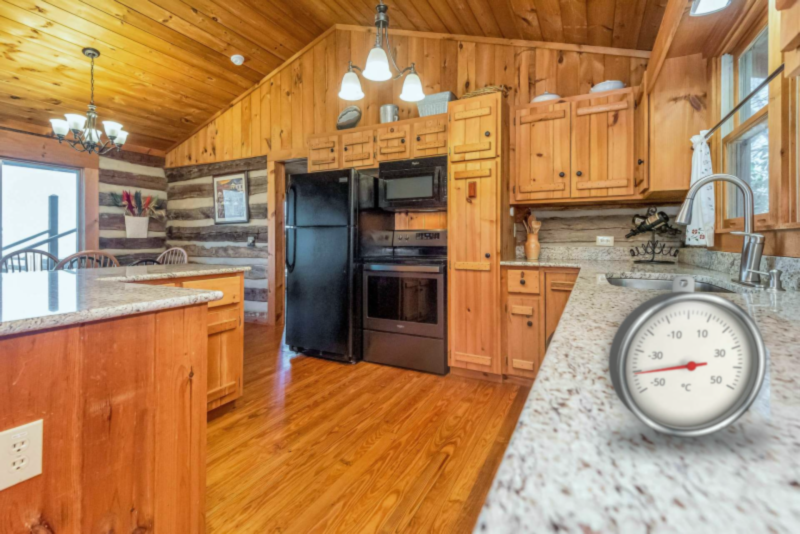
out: -40 °C
